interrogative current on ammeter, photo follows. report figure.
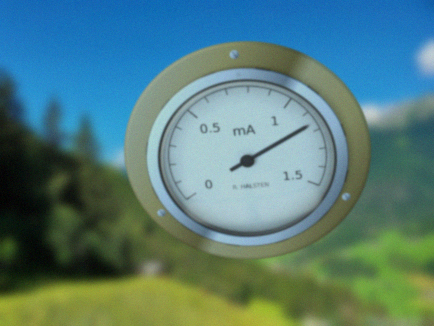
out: 1.15 mA
